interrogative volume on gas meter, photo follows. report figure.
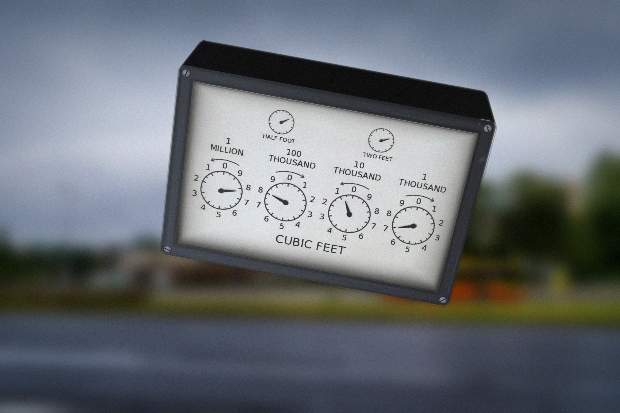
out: 780700 ft³
